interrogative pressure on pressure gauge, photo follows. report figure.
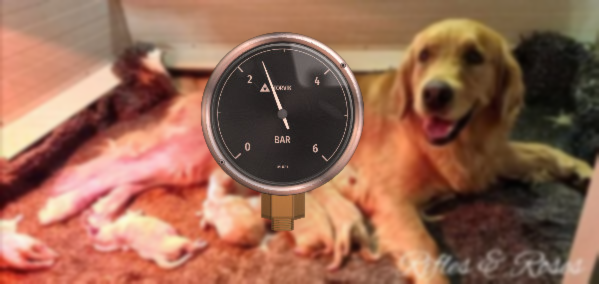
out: 2.5 bar
